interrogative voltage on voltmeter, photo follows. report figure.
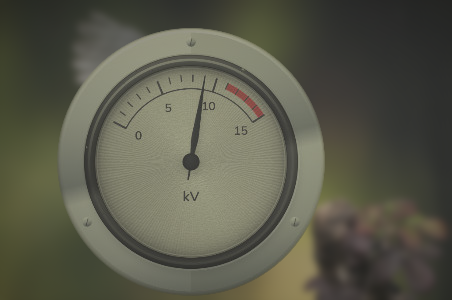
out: 9 kV
